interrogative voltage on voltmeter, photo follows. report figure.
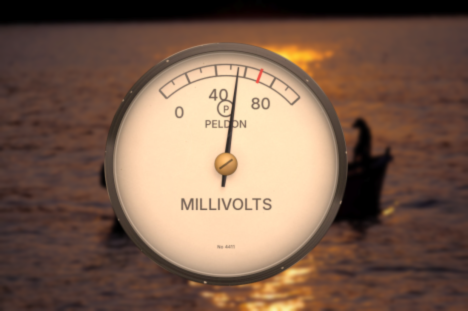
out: 55 mV
